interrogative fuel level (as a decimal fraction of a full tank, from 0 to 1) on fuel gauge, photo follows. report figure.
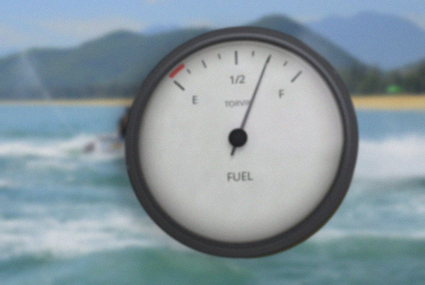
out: 0.75
